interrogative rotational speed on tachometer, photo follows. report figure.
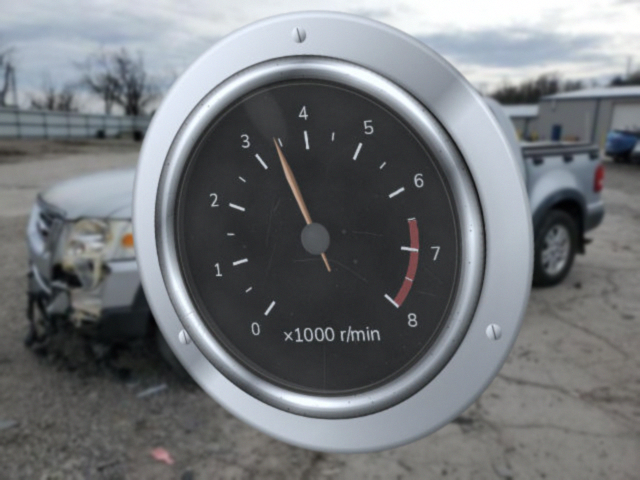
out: 3500 rpm
